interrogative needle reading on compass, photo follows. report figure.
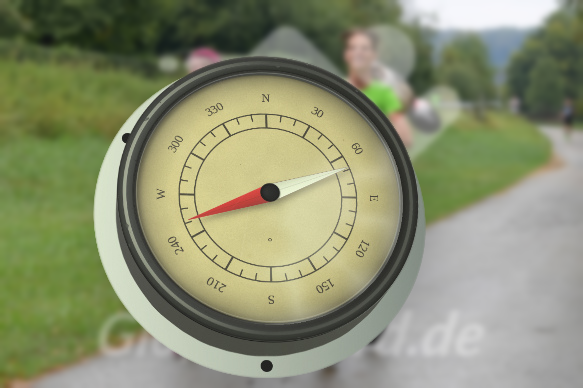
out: 250 °
